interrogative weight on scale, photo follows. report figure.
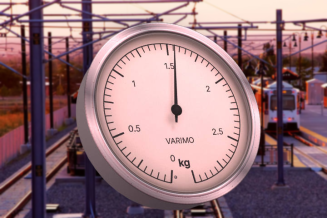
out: 1.55 kg
